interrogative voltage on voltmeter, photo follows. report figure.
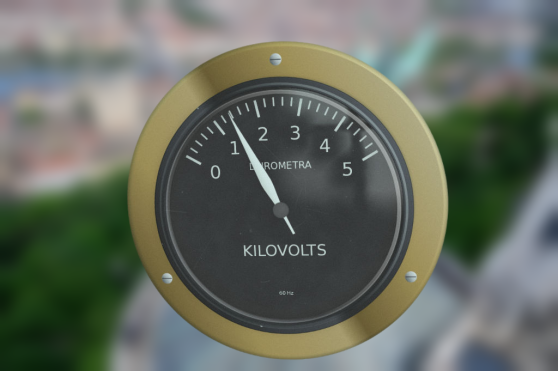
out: 1.4 kV
